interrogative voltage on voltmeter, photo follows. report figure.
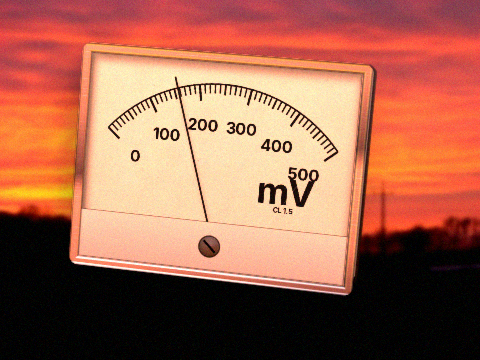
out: 160 mV
